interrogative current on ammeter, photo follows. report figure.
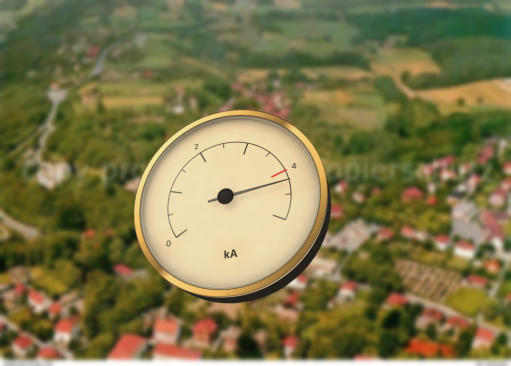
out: 4.25 kA
